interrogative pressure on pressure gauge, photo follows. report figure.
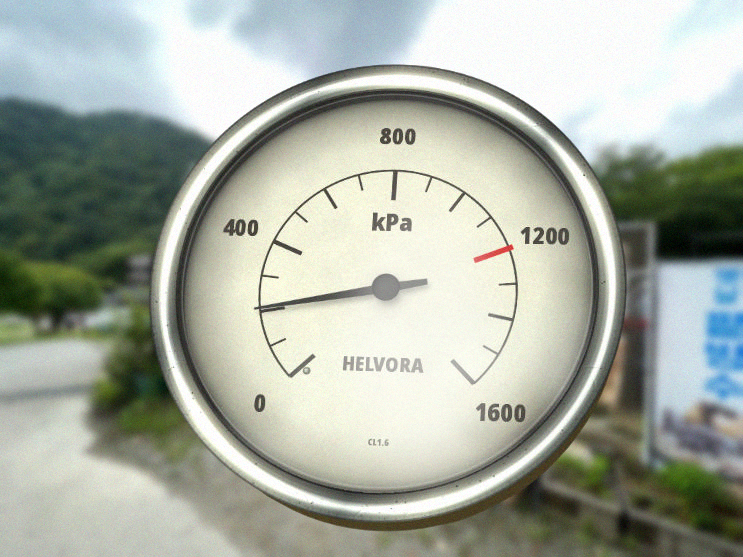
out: 200 kPa
